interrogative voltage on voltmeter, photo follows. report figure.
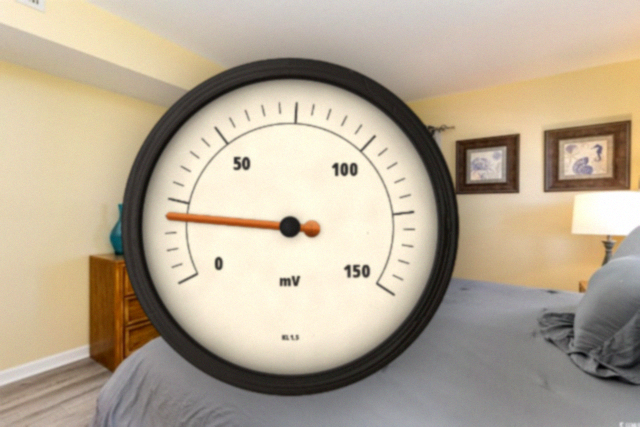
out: 20 mV
